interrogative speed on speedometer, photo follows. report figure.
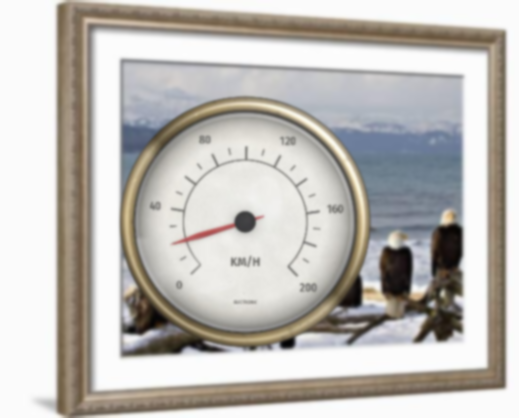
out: 20 km/h
